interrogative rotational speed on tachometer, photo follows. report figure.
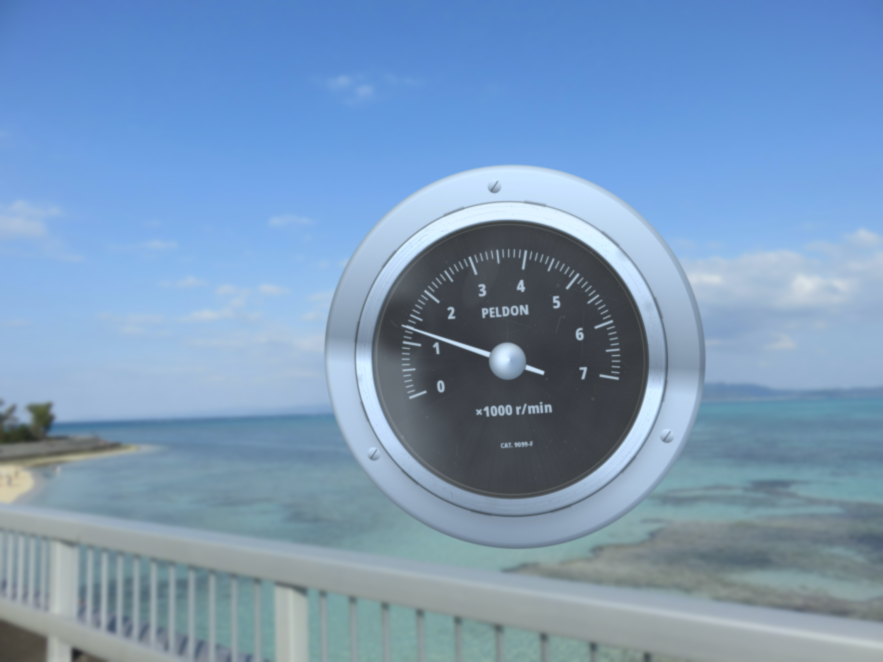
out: 1300 rpm
